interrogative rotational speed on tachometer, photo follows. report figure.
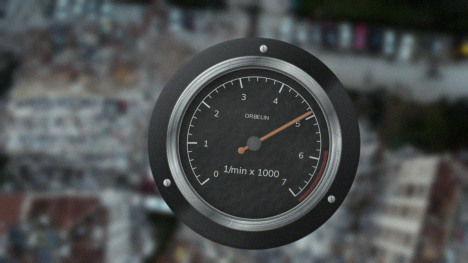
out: 4900 rpm
